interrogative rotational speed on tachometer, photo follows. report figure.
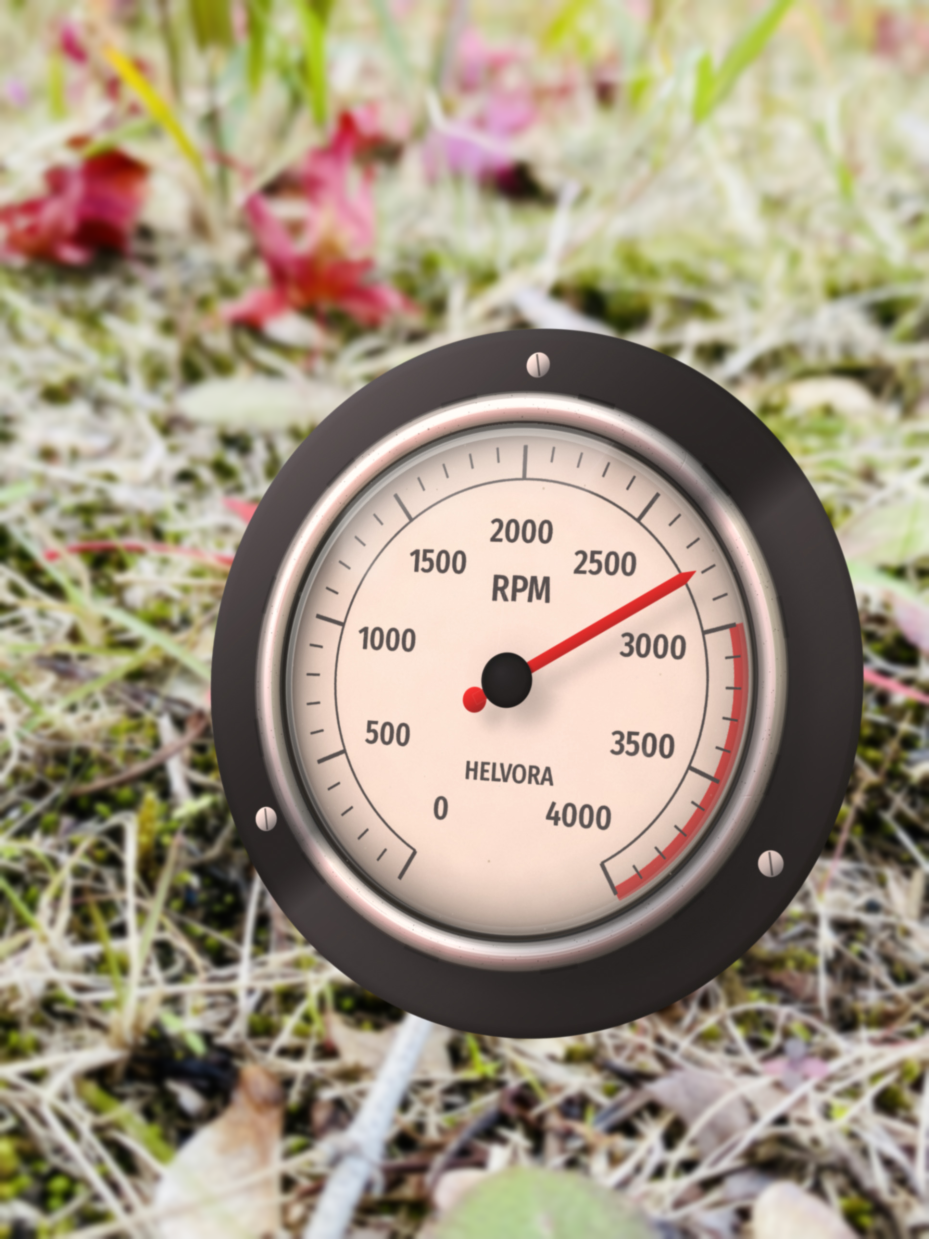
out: 2800 rpm
